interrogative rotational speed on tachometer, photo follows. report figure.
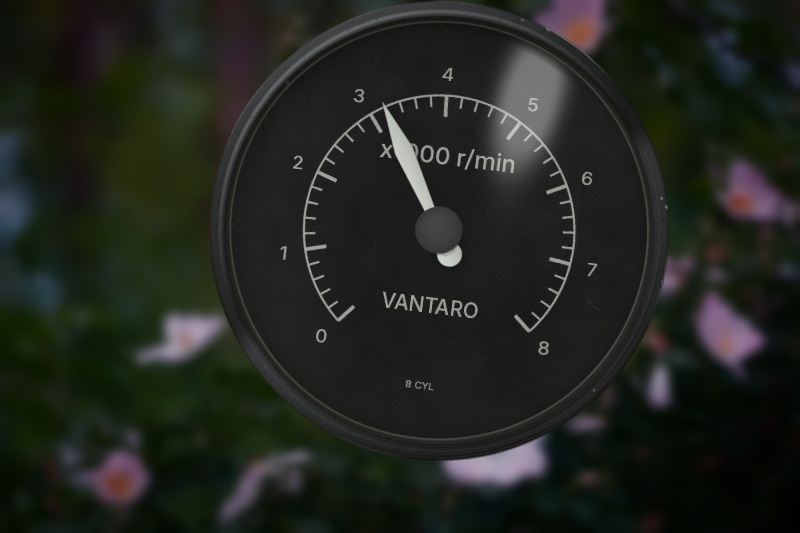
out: 3200 rpm
